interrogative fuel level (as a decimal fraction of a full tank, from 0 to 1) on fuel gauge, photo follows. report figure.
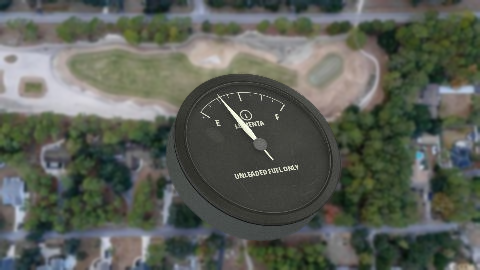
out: 0.25
